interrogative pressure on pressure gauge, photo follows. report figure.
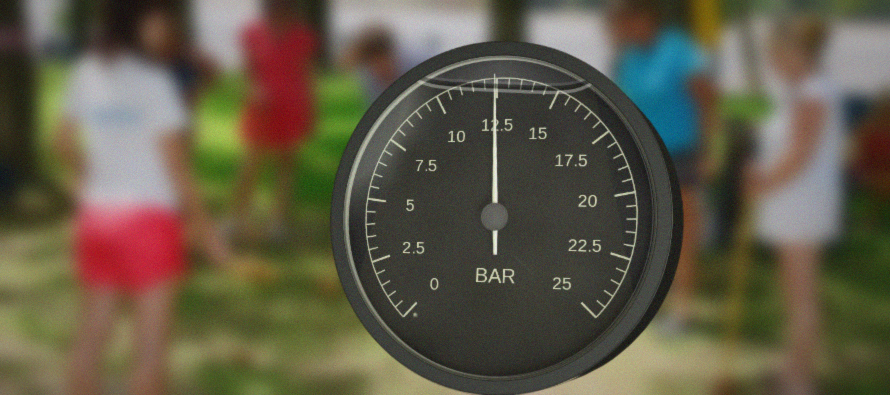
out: 12.5 bar
